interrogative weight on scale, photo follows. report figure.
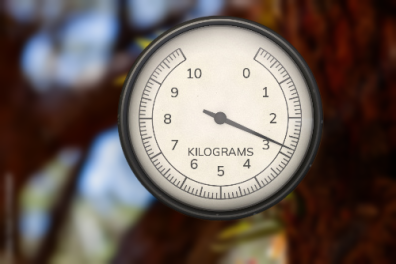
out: 2.8 kg
